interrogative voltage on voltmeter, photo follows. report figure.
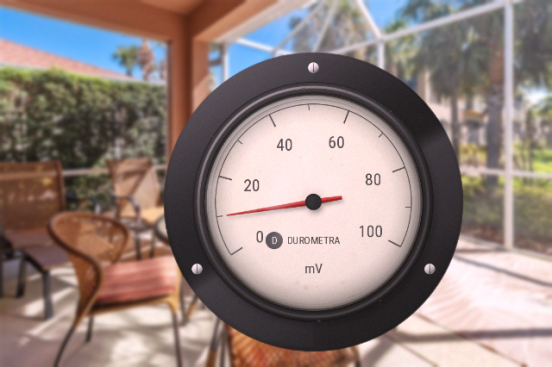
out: 10 mV
